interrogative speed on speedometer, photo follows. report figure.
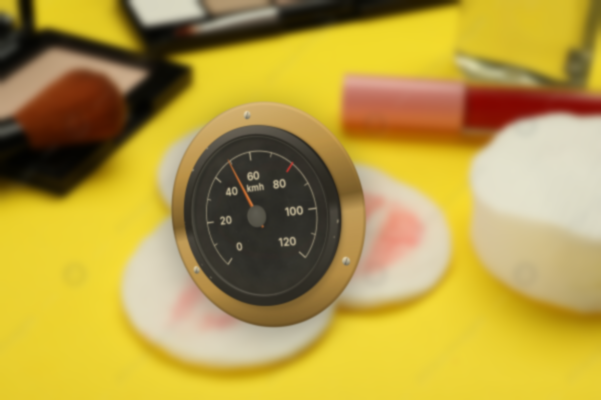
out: 50 km/h
